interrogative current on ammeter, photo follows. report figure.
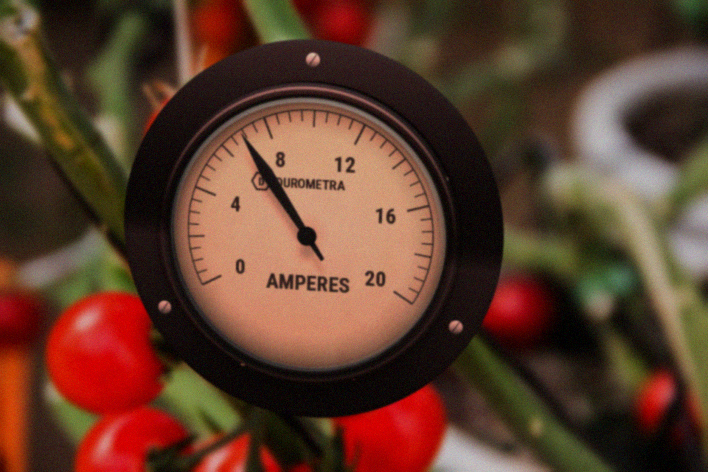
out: 7 A
